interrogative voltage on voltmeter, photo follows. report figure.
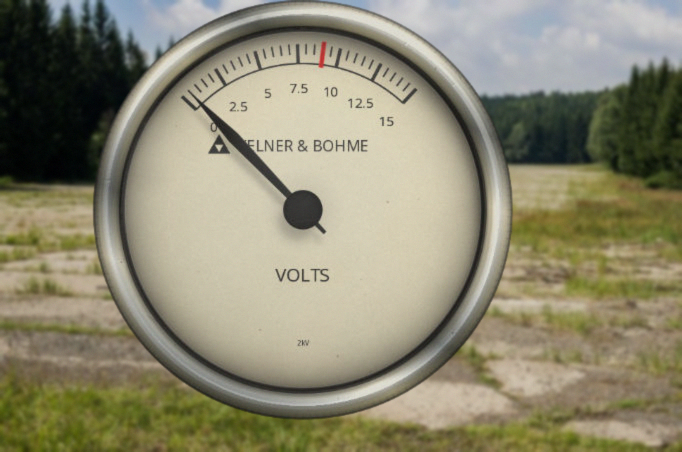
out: 0.5 V
